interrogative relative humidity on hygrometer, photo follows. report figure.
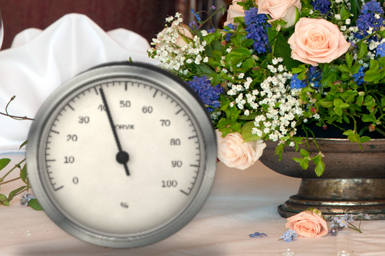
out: 42 %
